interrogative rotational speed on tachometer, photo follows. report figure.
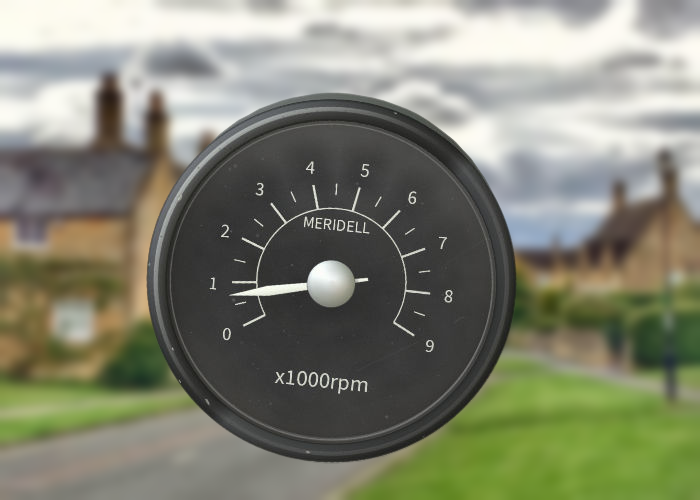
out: 750 rpm
